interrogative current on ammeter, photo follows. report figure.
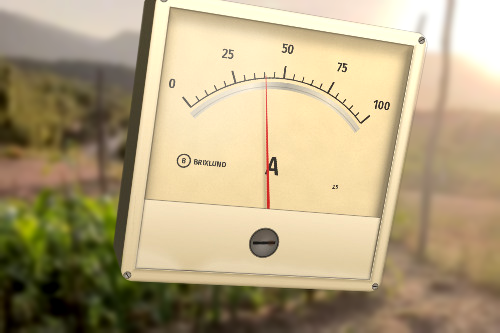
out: 40 A
